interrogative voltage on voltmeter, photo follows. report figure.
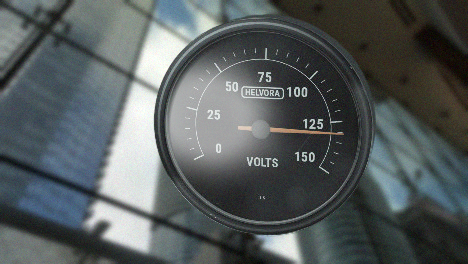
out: 130 V
